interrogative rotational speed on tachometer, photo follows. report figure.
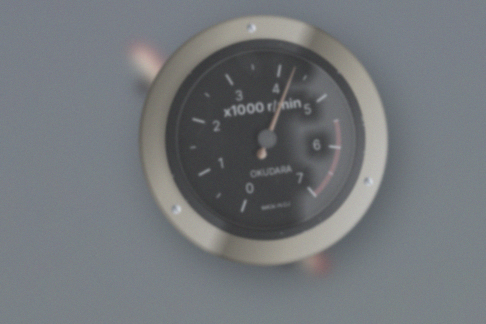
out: 4250 rpm
